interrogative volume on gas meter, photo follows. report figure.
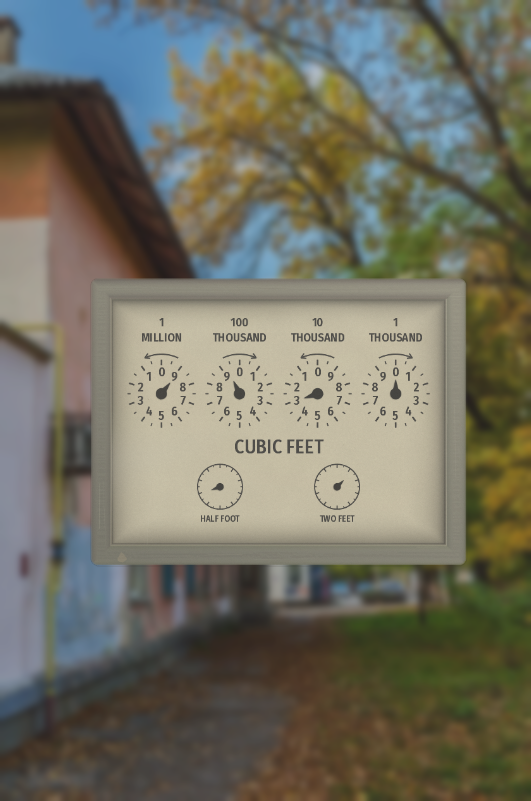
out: 893000 ft³
